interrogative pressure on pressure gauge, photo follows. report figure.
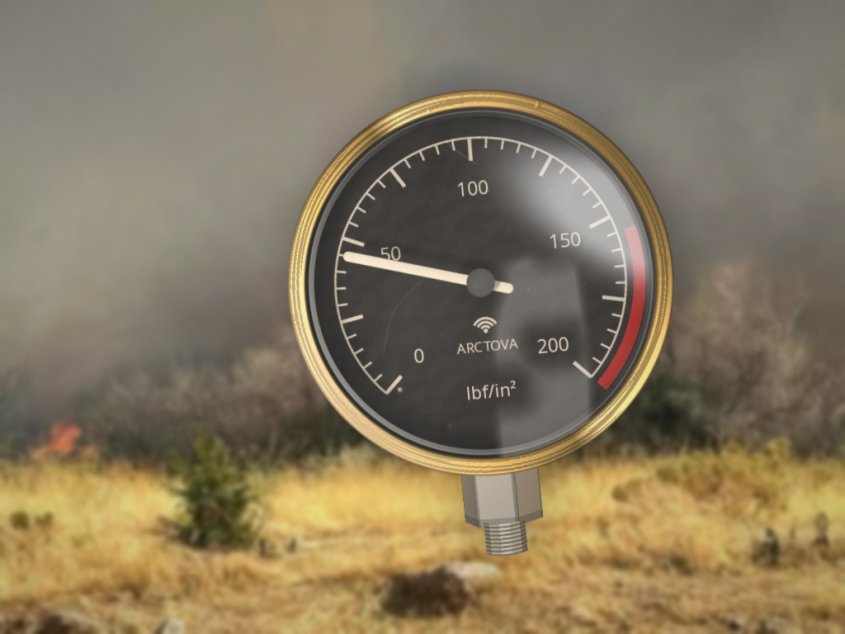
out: 45 psi
